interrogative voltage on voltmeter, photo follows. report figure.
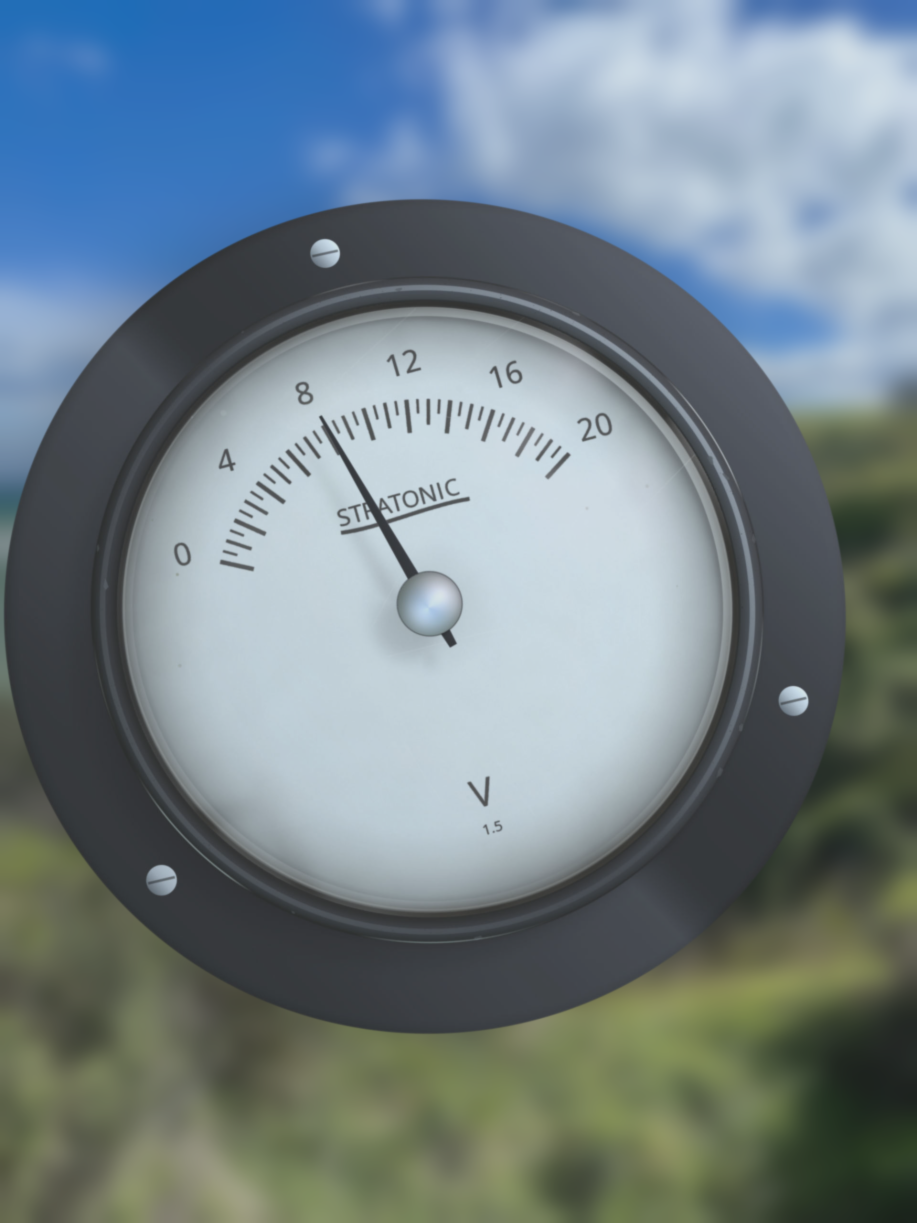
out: 8 V
